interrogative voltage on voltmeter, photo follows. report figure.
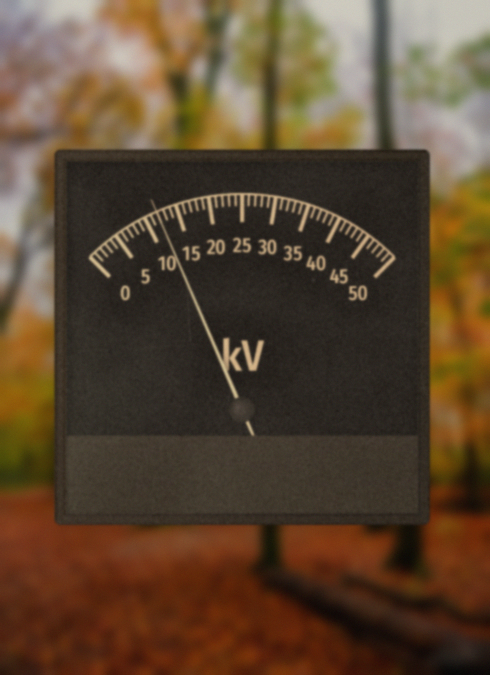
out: 12 kV
